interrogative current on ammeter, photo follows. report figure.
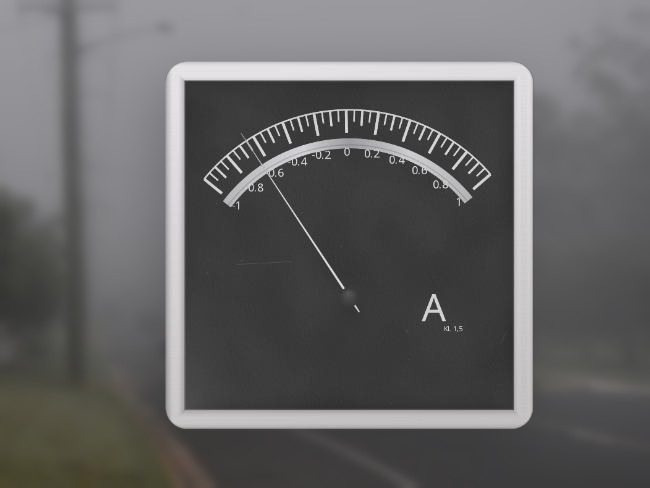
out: -0.65 A
